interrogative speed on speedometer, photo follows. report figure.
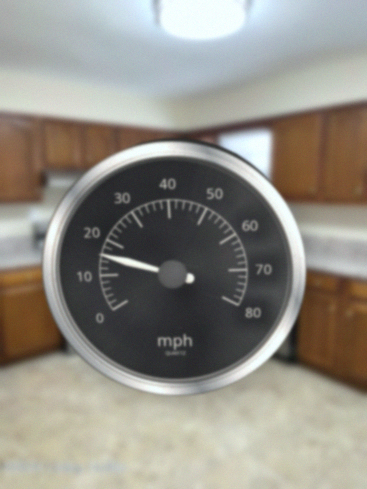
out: 16 mph
